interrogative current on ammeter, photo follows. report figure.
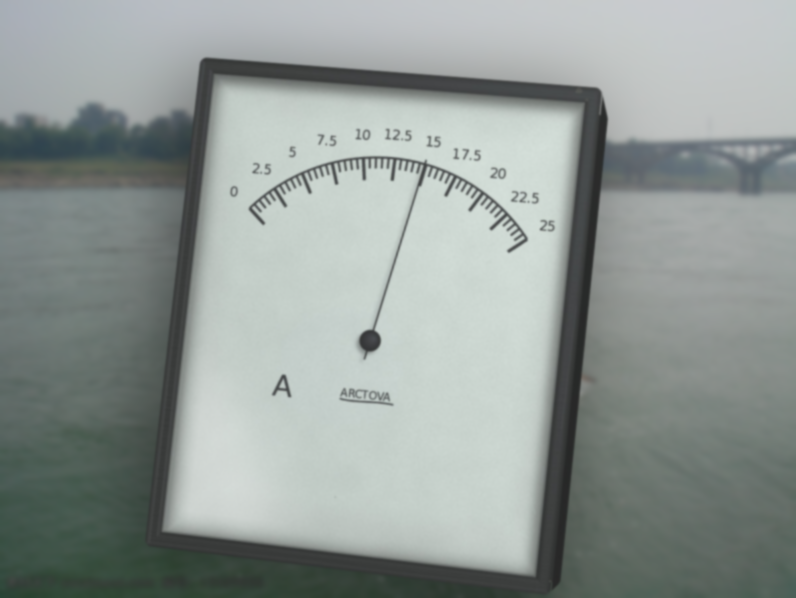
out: 15 A
